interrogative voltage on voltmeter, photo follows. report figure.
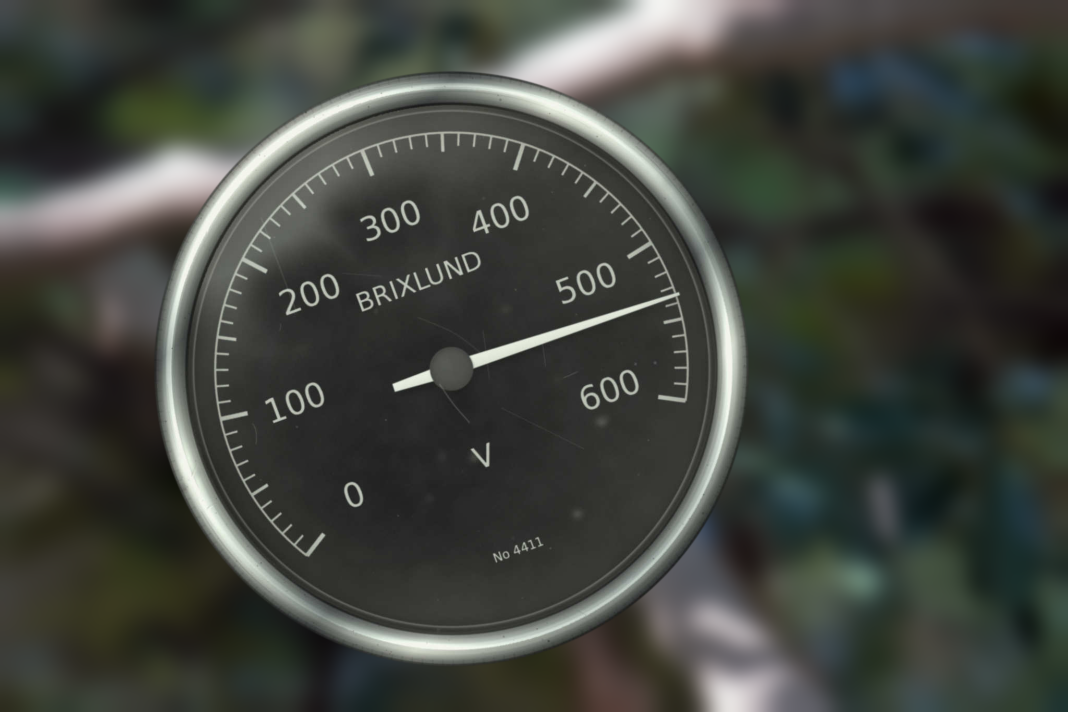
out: 535 V
